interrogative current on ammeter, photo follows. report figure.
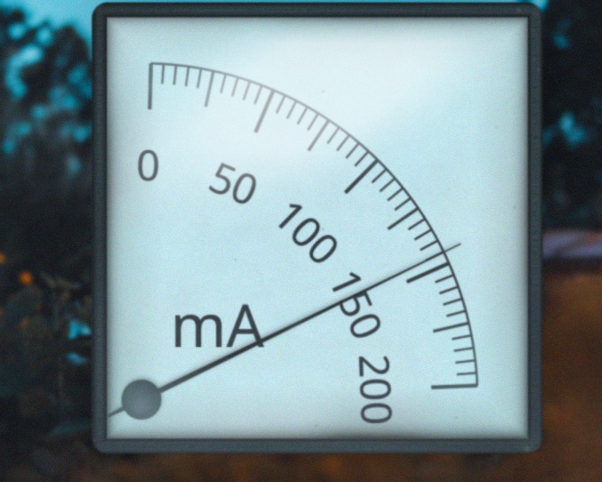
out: 145 mA
